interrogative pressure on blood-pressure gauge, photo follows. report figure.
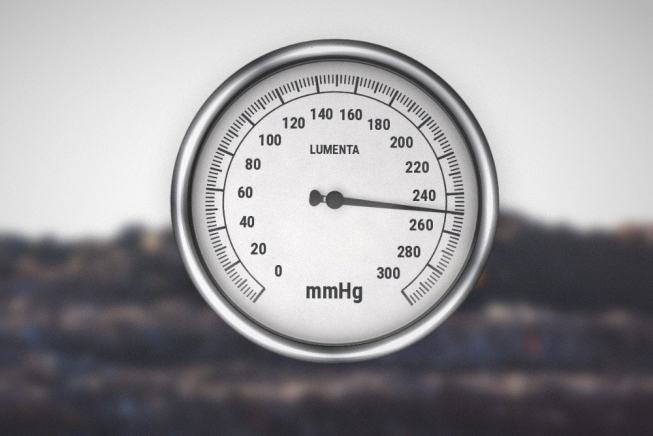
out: 250 mmHg
